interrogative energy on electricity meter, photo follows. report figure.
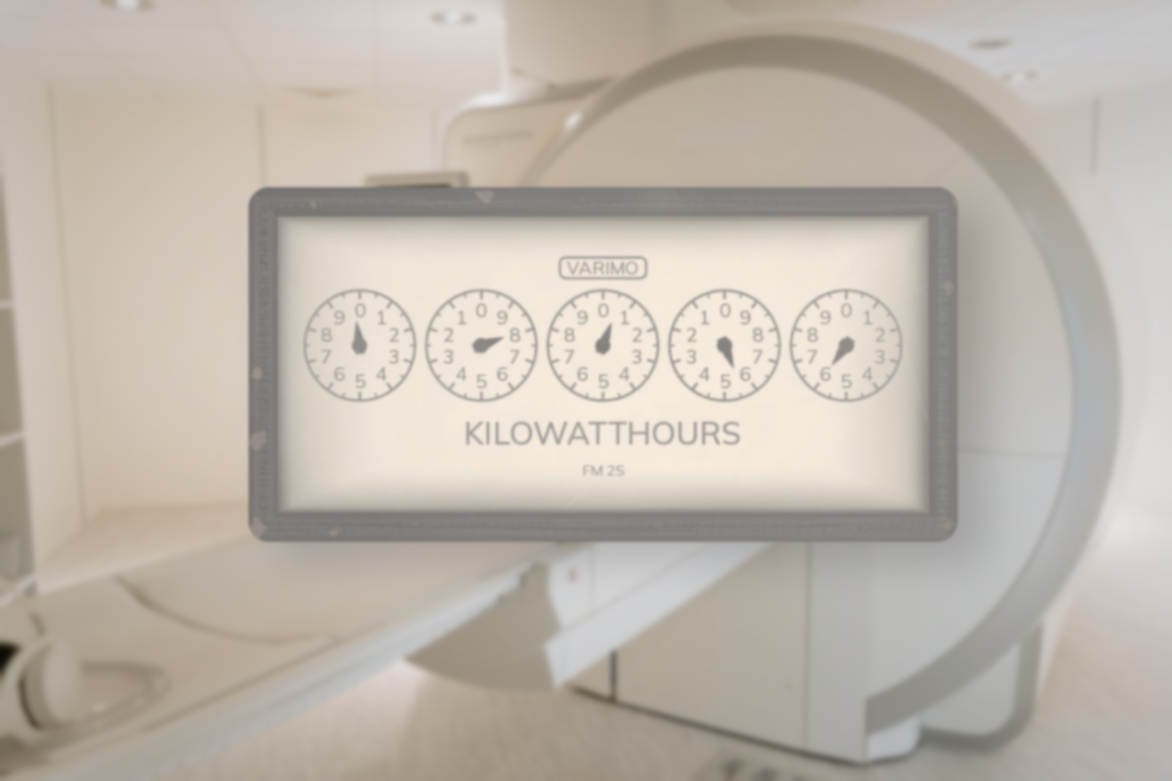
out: 98056 kWh
